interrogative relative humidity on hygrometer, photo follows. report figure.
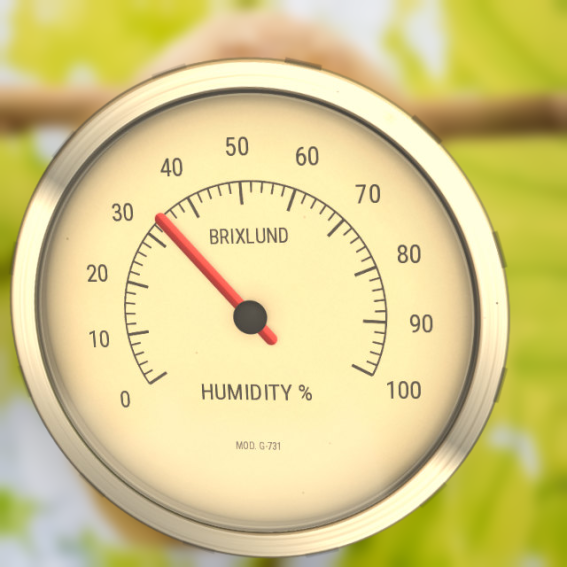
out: 34 %
